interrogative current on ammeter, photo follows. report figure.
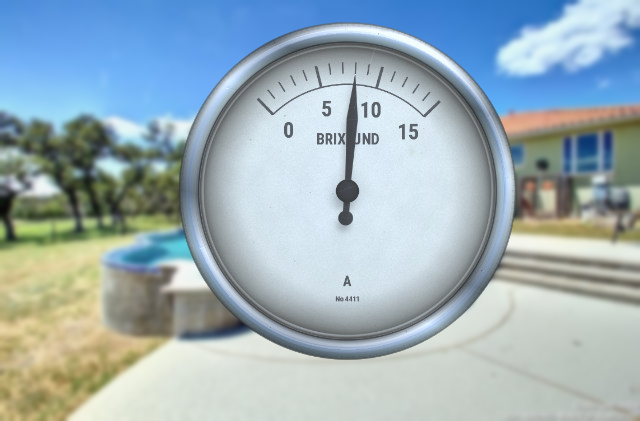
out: 8 A
